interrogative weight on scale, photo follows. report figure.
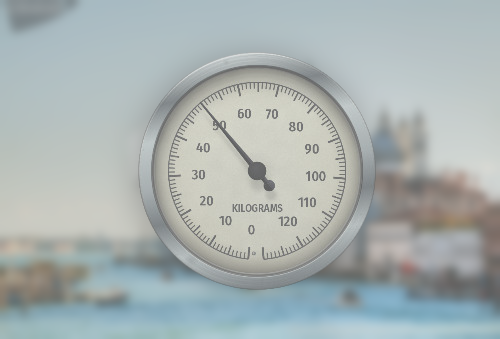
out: 50 kg
